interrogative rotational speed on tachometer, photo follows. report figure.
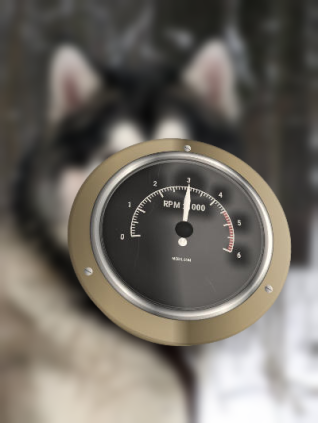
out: 3000 rpm
